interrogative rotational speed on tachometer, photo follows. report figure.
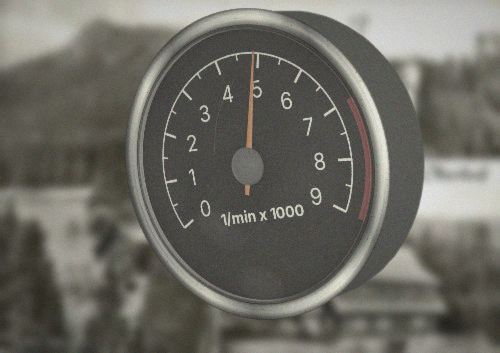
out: 5000 rpm
